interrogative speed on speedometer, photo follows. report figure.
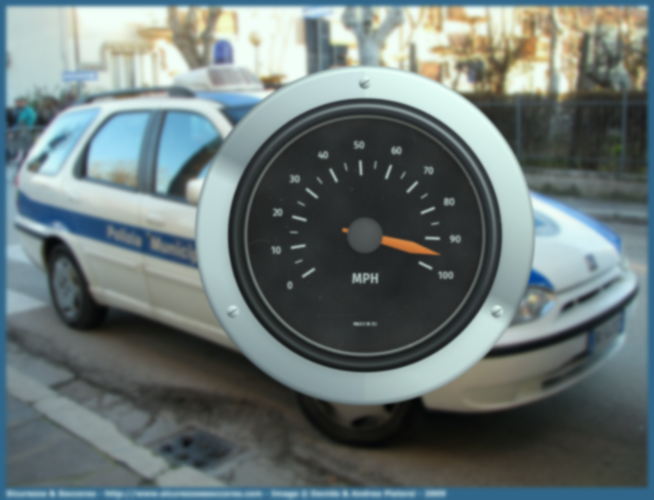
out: 95 mph
